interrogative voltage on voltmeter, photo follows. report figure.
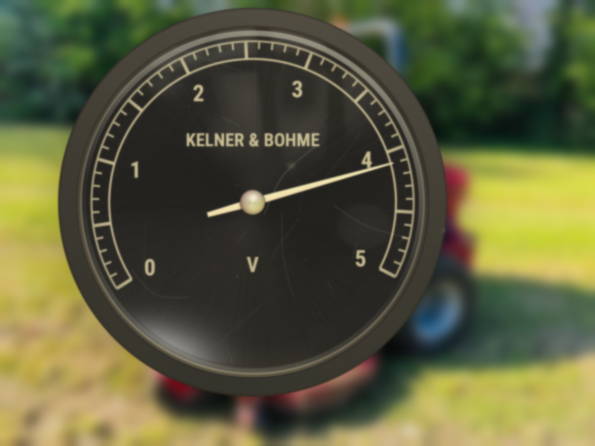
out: 4.1 V
